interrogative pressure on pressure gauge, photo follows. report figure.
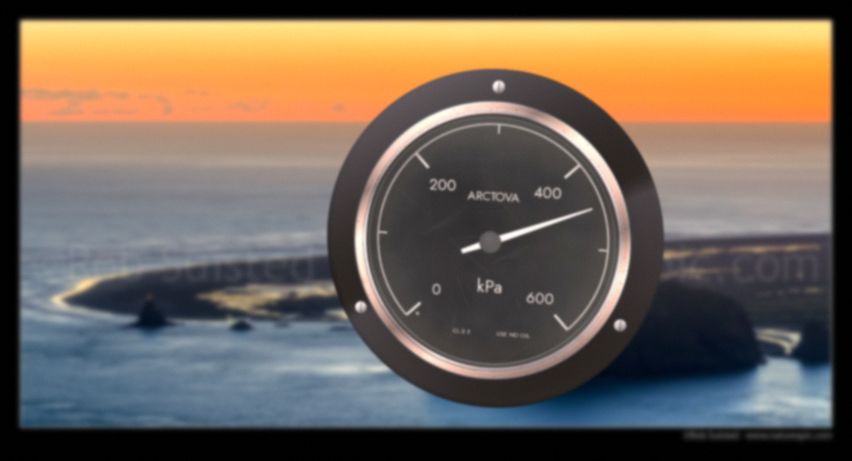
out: 450 kPa
